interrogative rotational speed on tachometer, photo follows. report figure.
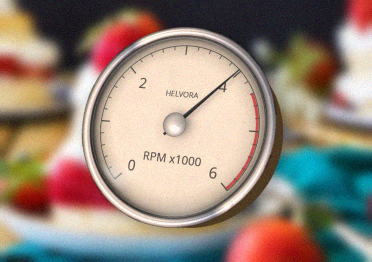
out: 4000 rpm
